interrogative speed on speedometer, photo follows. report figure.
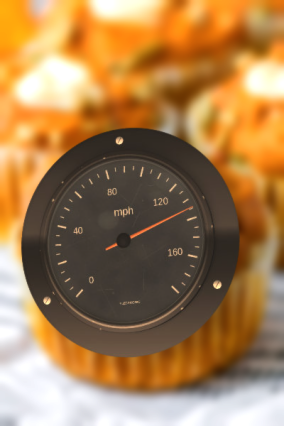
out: 135 mph
